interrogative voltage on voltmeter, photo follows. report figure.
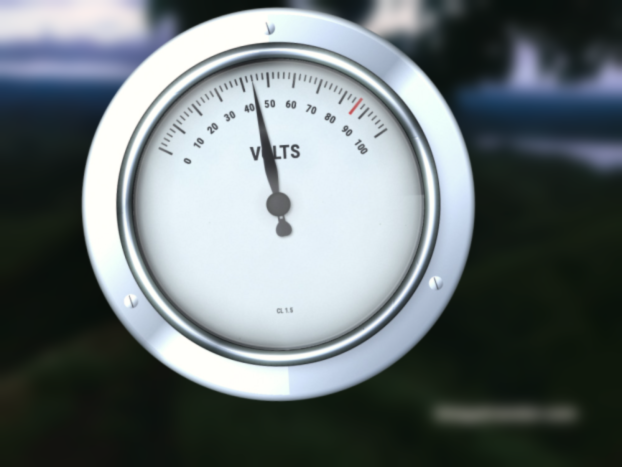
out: 44 V
